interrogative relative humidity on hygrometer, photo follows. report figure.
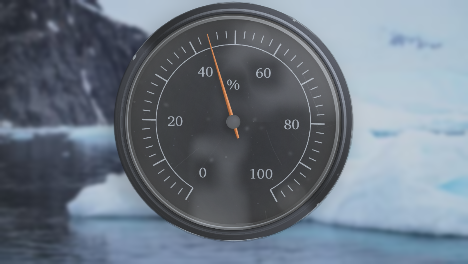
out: 44 %
